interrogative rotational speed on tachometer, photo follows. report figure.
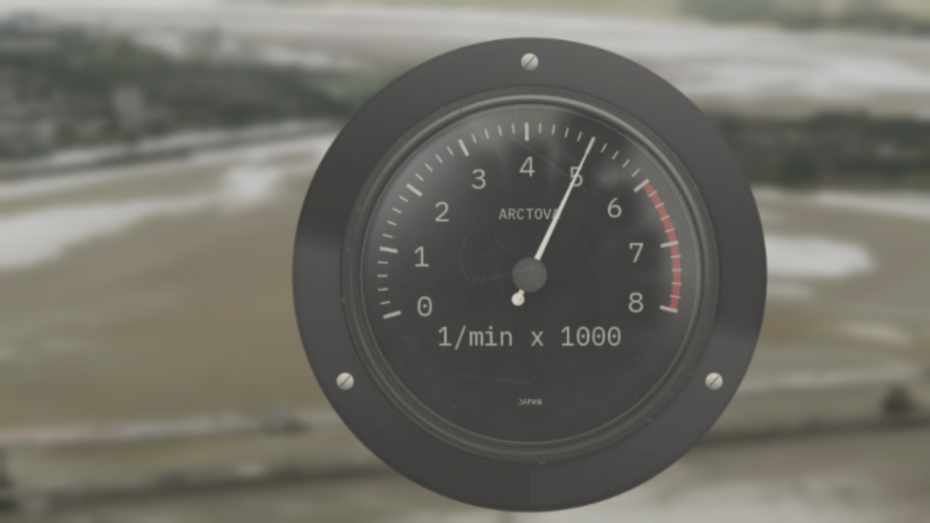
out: 5000 rpm
